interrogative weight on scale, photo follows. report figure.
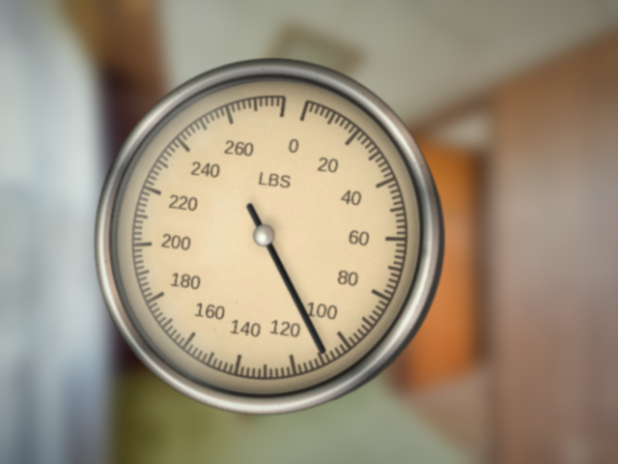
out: 108 lb
